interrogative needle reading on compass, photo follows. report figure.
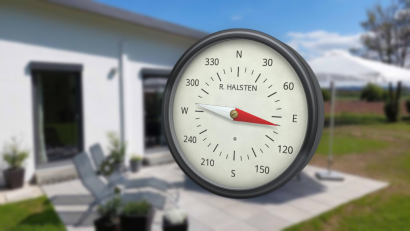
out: 100 °
